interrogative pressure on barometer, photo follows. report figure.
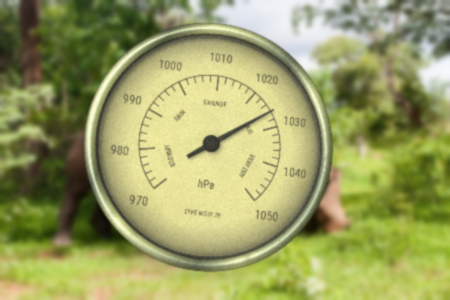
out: 1026 hPa
